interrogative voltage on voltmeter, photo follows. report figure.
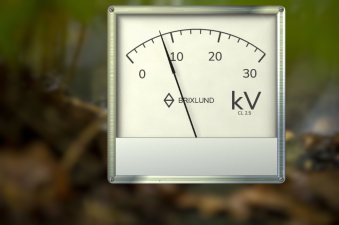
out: 8 kV
